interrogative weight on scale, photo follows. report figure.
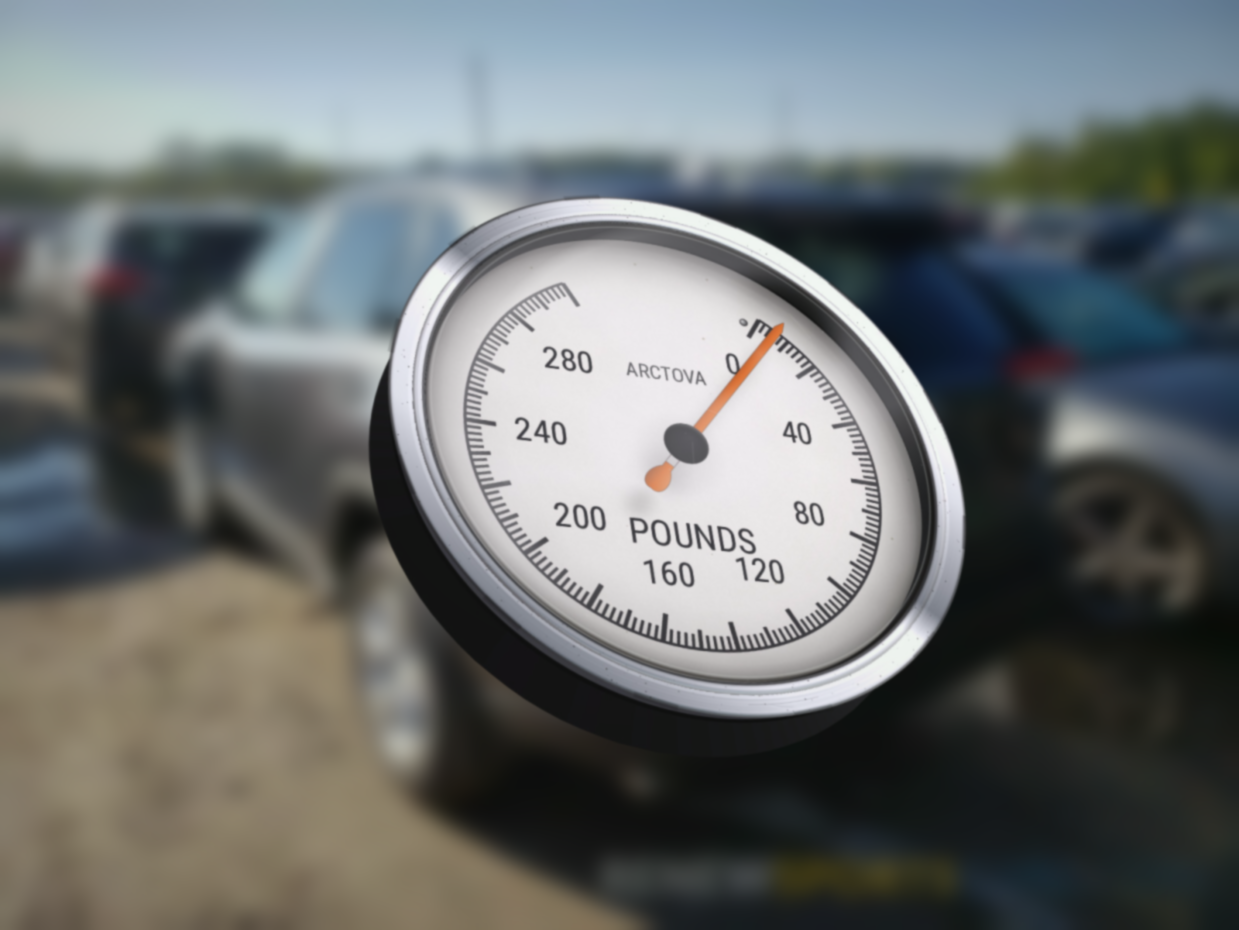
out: 6 lb
